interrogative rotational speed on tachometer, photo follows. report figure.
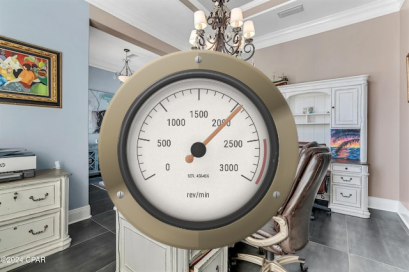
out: 2050 rpm
